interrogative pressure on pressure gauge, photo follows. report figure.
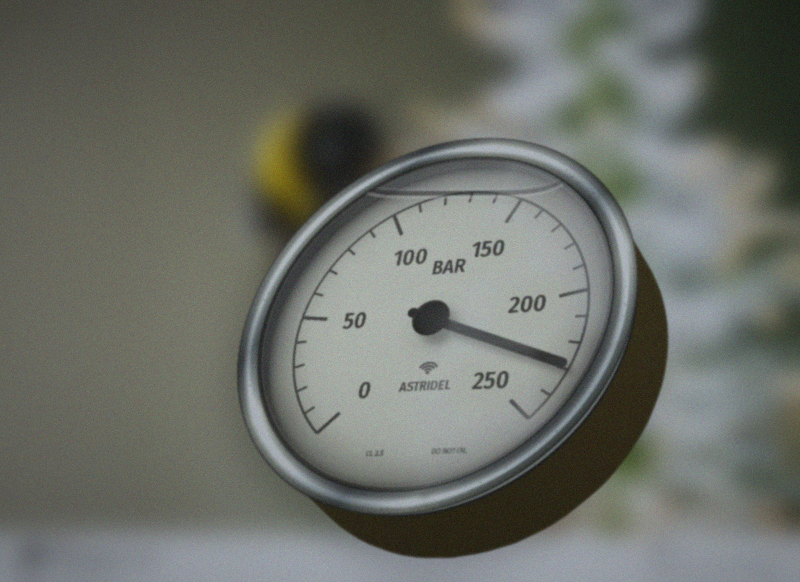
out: 230 bar
